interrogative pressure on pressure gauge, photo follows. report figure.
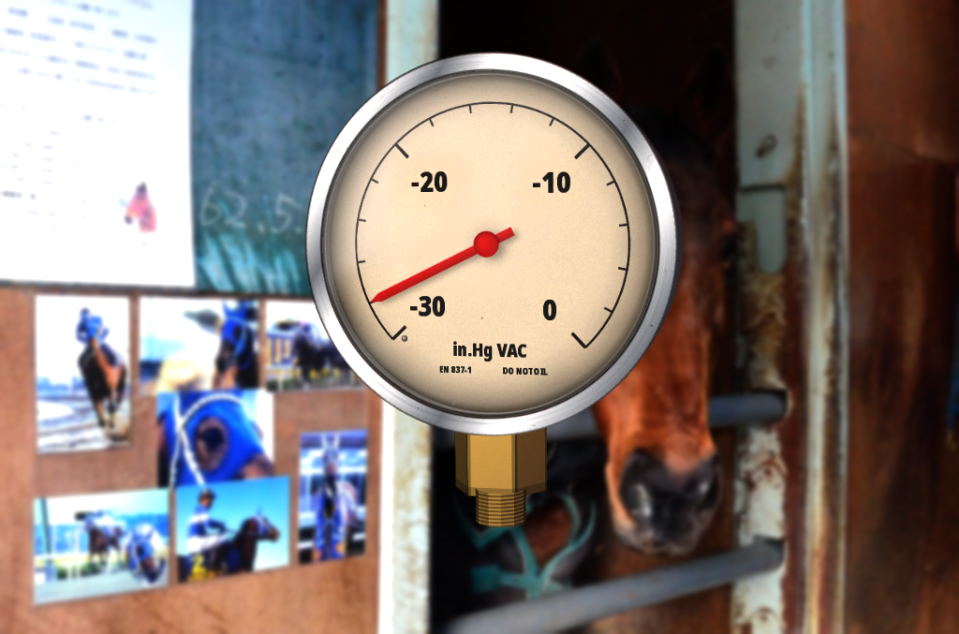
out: -28 inHg
